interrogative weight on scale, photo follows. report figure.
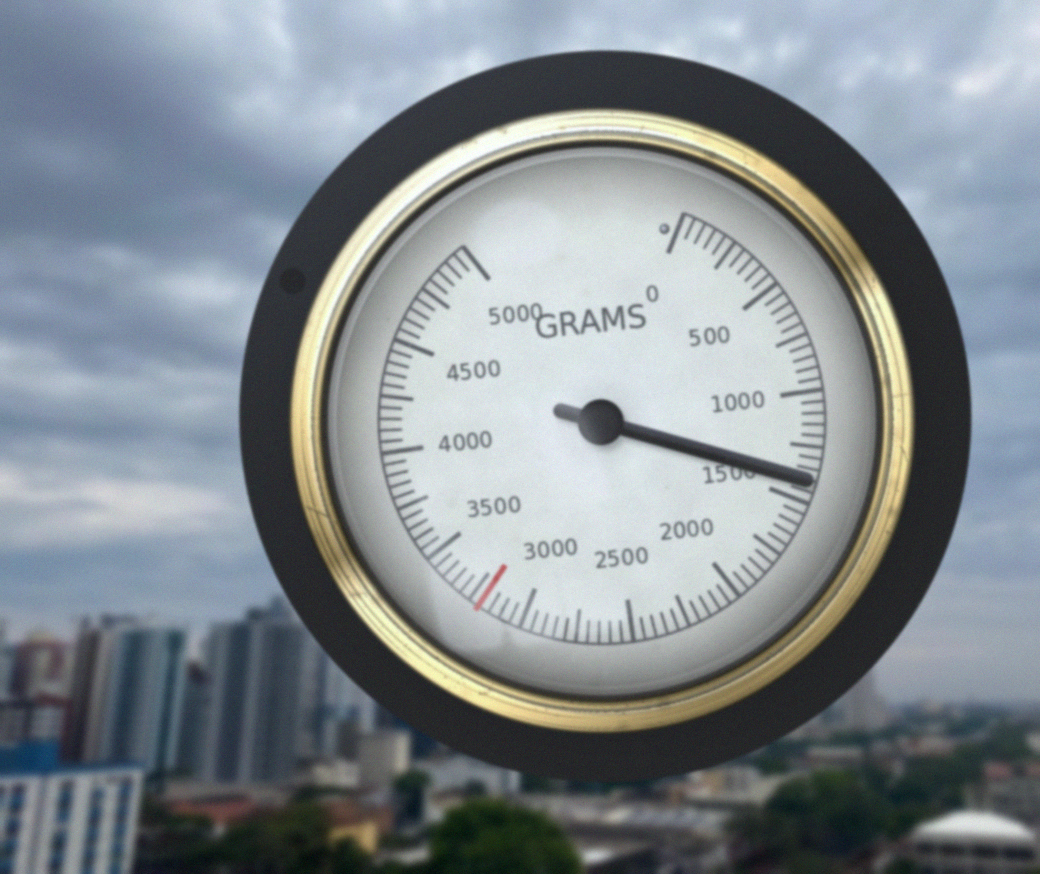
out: 1400 g
